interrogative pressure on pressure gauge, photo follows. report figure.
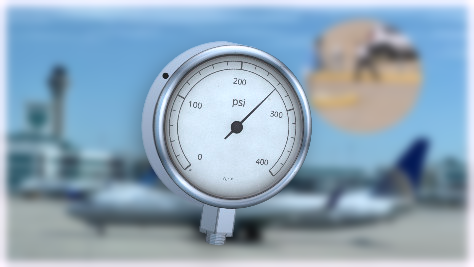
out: 260 psi
